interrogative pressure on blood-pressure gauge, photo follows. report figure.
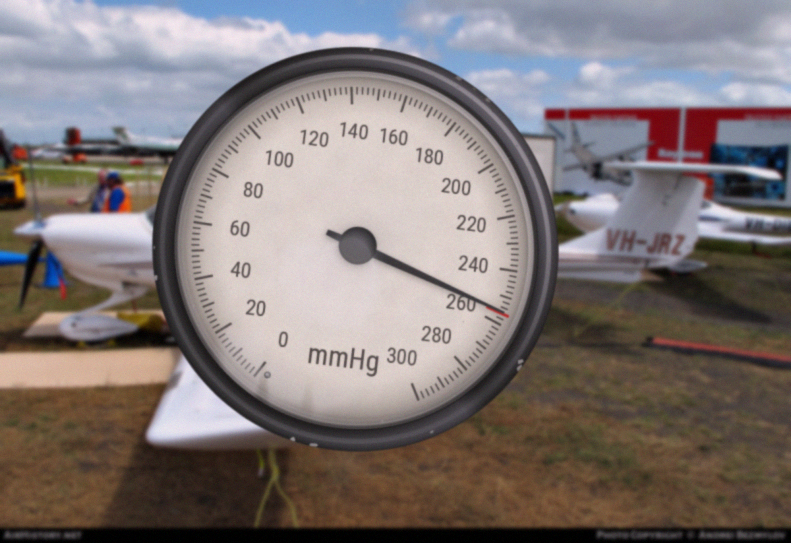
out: 256 mmHg
